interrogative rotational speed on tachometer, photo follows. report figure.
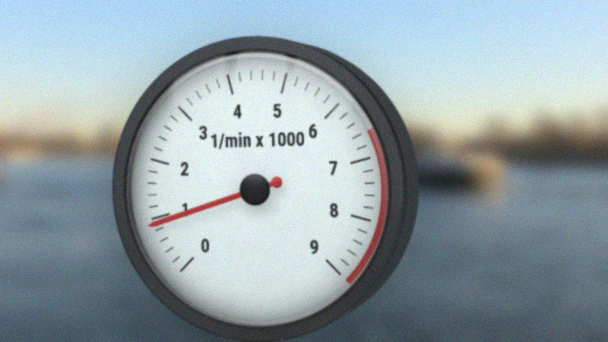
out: 900 rpm
